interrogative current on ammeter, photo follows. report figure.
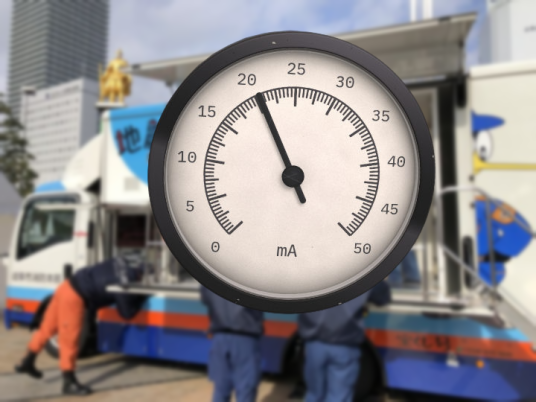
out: 20.5 mA
